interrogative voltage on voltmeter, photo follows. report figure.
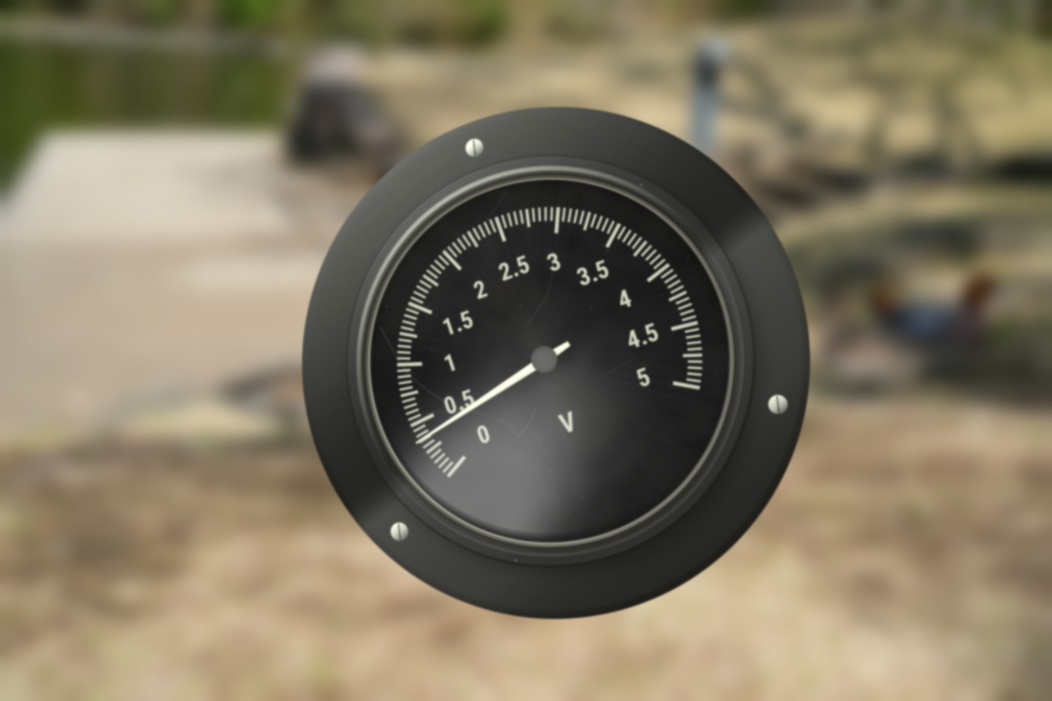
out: 0.35 V
